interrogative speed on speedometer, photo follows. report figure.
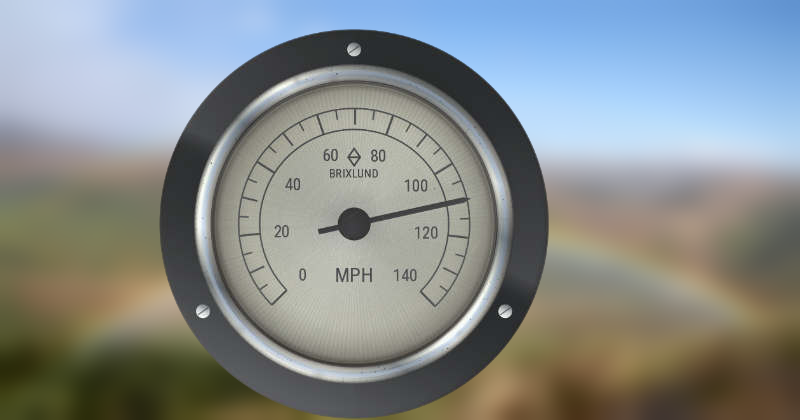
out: 110 mph
